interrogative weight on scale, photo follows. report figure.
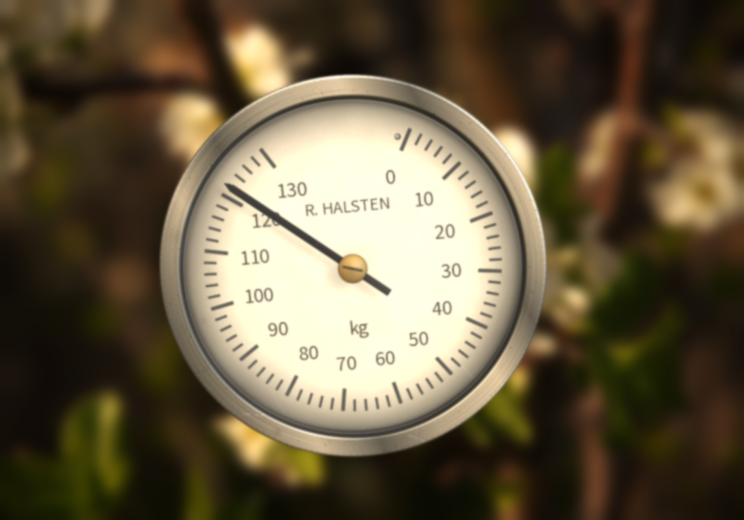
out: 122 kg
